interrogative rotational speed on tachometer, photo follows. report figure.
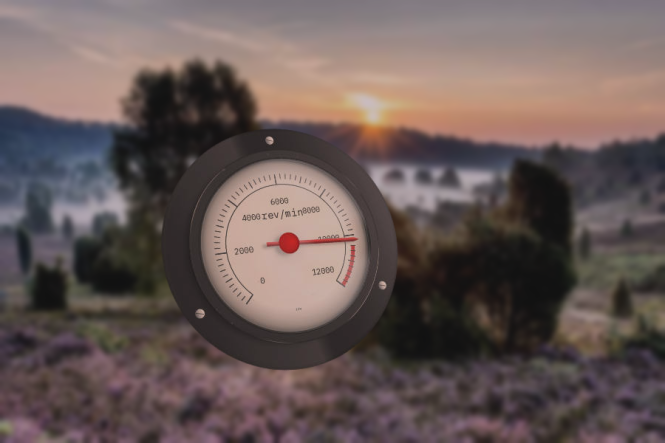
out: 10200 rpm
